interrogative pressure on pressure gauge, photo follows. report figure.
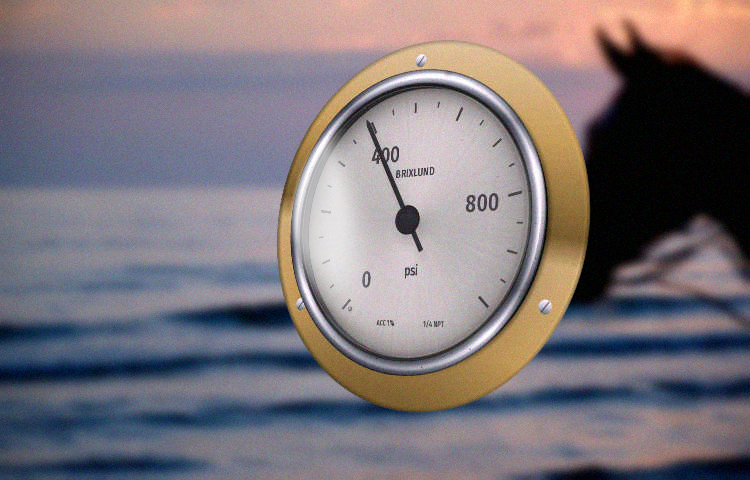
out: 400 psi
